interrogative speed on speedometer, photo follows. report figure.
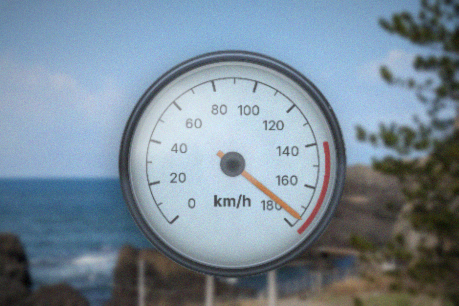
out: 175 km/h
